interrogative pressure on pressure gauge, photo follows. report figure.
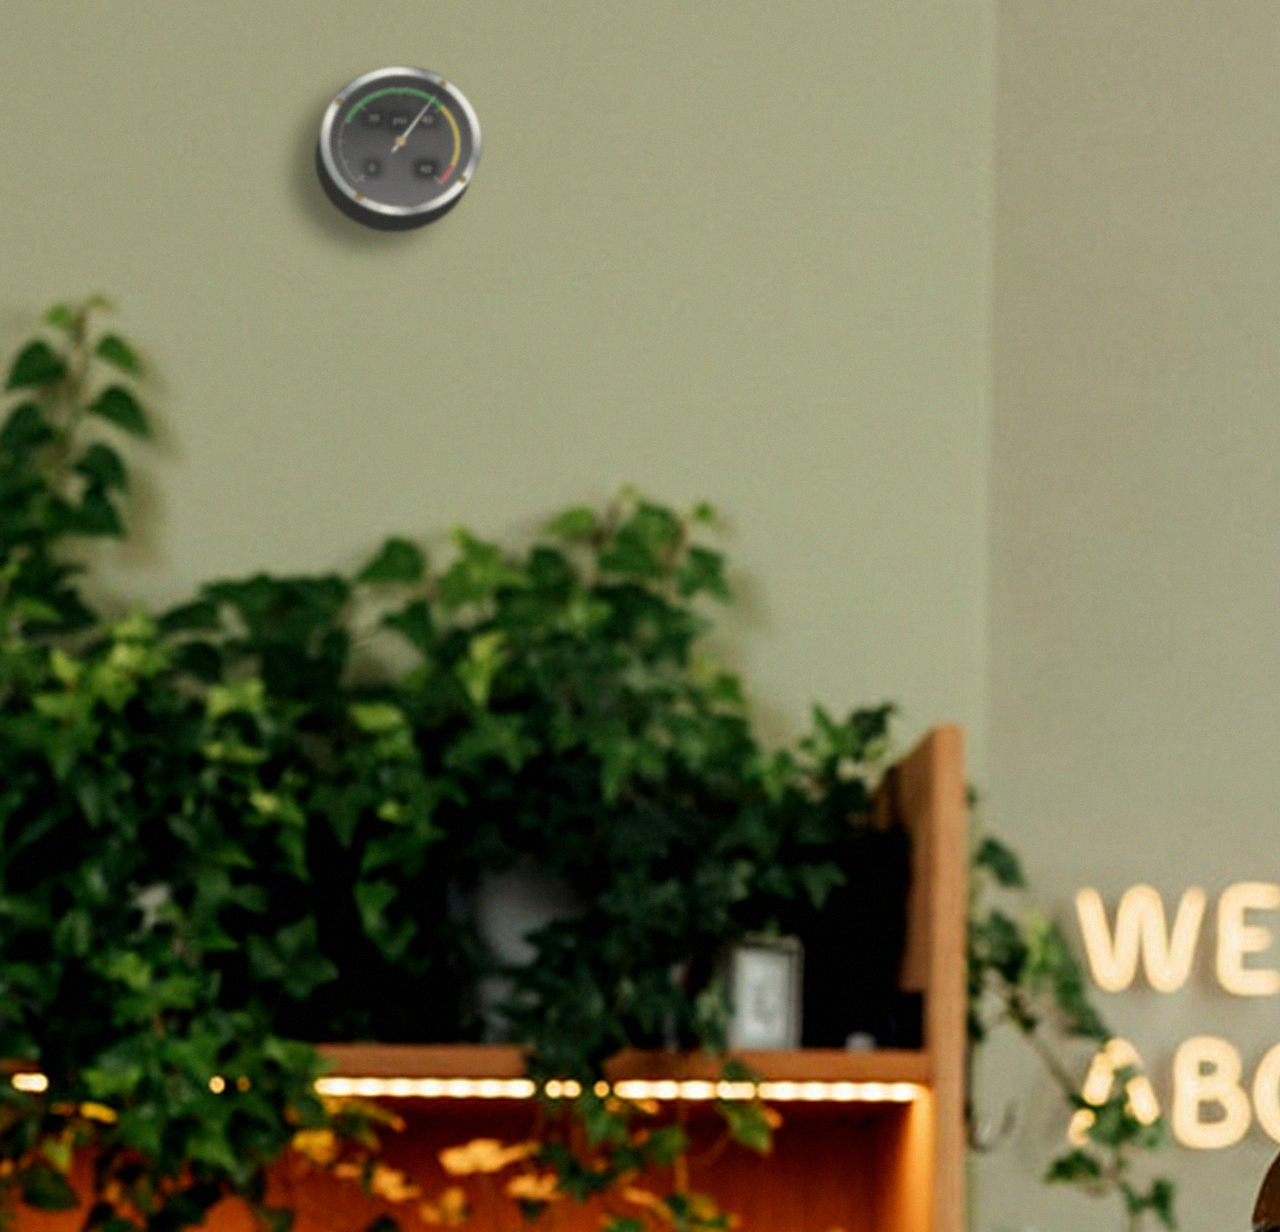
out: 37.5 psi
